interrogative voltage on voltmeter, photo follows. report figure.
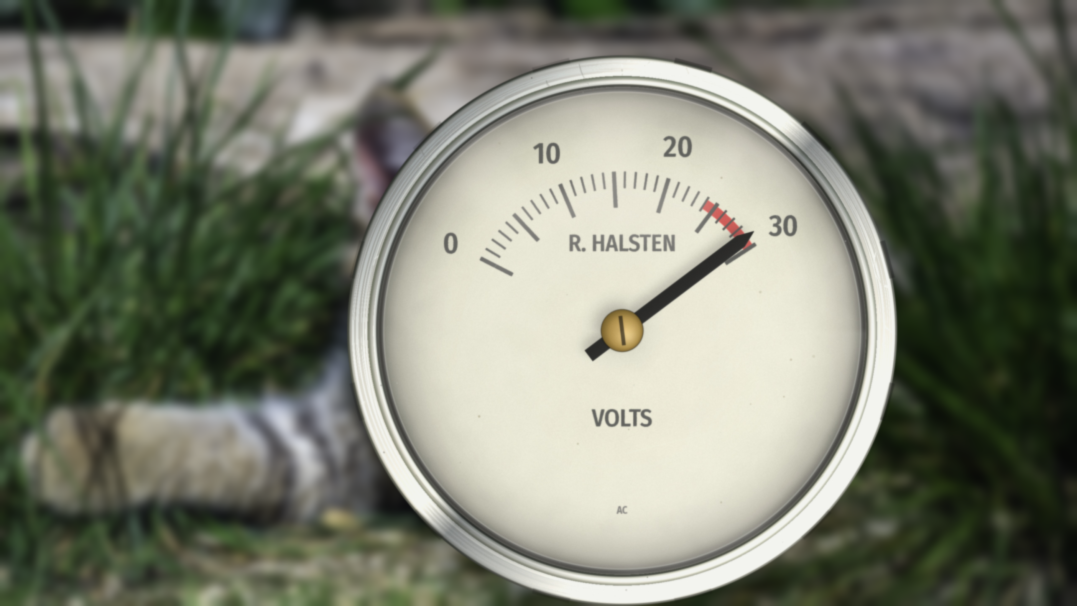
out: 29 V
